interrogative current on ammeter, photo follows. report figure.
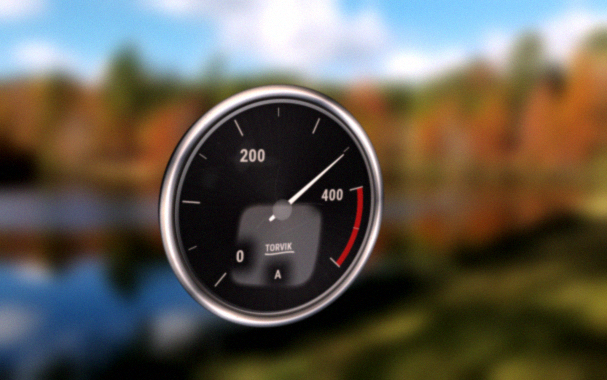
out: 350 A
